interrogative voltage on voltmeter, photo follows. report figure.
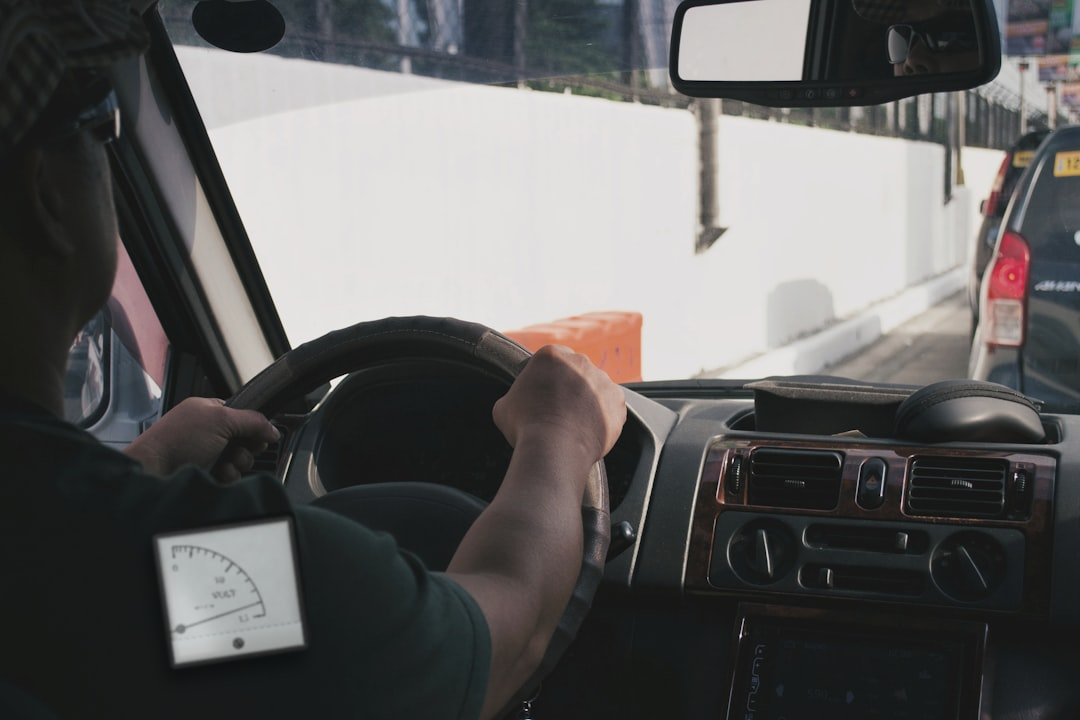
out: 14 V
